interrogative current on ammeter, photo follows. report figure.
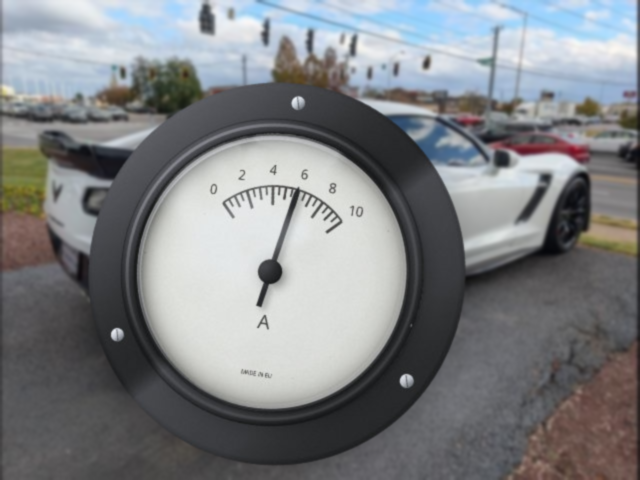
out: 6 A
